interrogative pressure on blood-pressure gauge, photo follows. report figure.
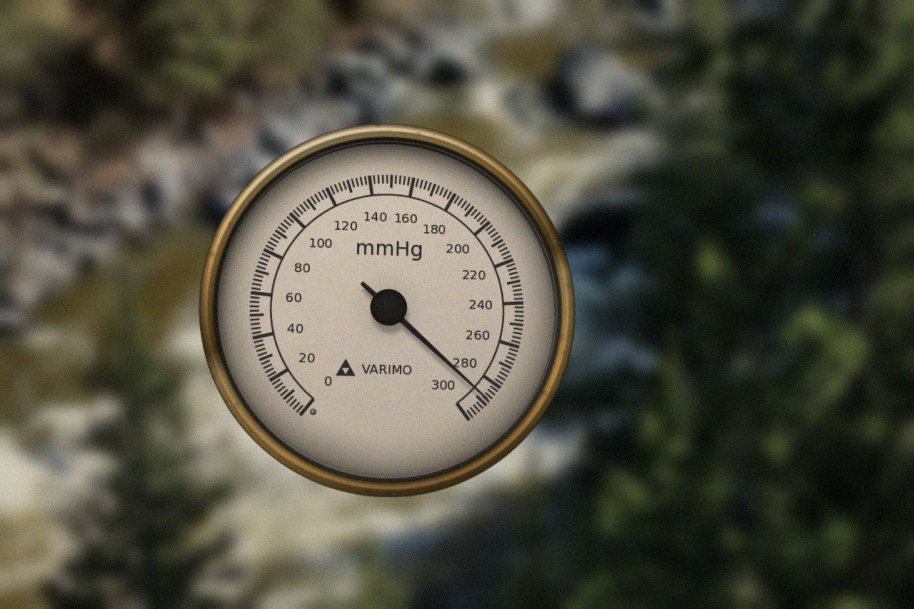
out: 288 mmHg
